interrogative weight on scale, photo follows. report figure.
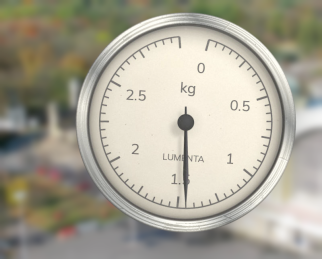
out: 1.45 kg
